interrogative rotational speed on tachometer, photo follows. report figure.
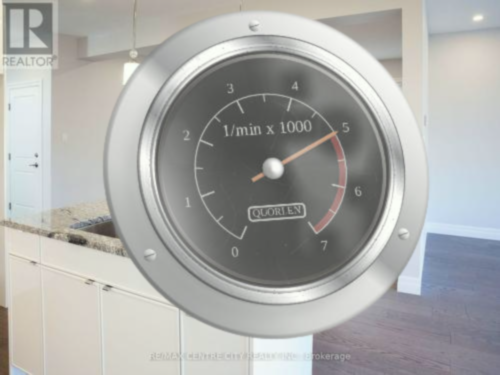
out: 5000 rpm
